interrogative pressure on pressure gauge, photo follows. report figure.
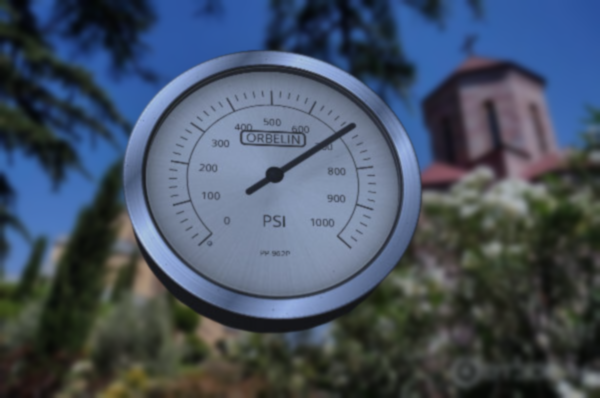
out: 700 psi
